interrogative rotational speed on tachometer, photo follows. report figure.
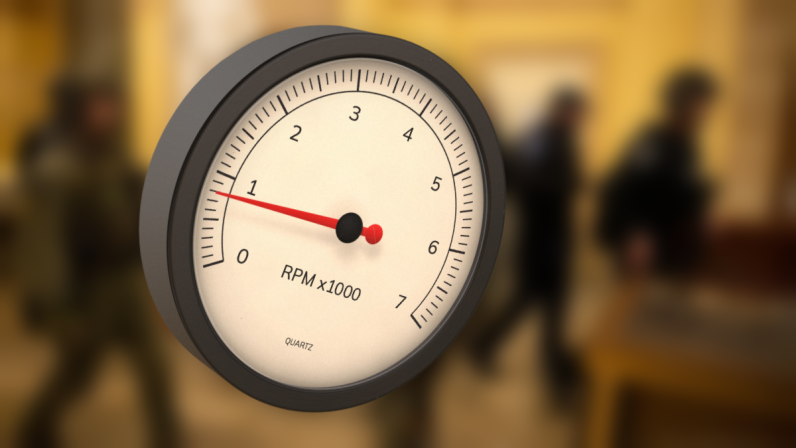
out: 800 rpm
